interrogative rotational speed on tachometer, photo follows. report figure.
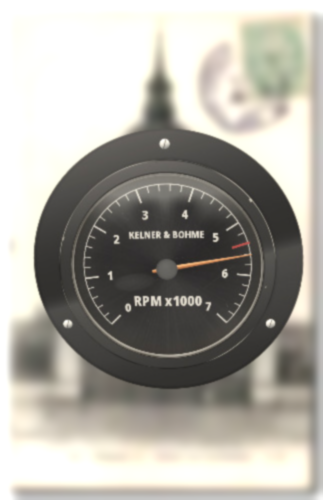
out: 5600 rpm
